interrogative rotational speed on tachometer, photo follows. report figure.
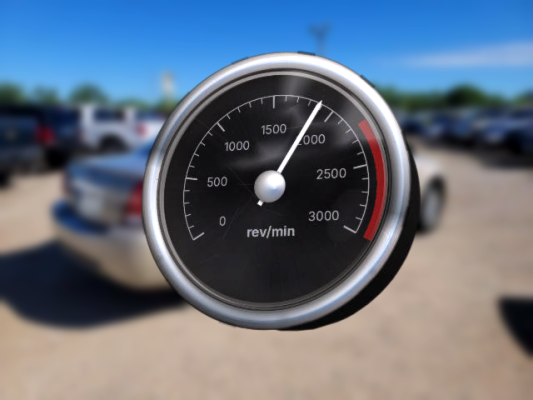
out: 1900 rpm
